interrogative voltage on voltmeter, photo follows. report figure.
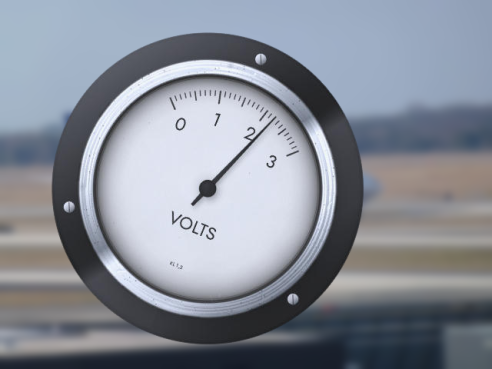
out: 2.2 V
